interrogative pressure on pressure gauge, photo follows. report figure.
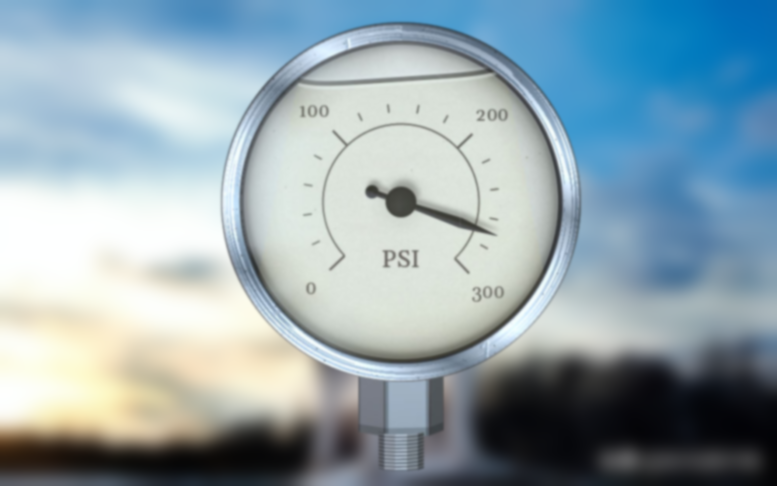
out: 270 psi
